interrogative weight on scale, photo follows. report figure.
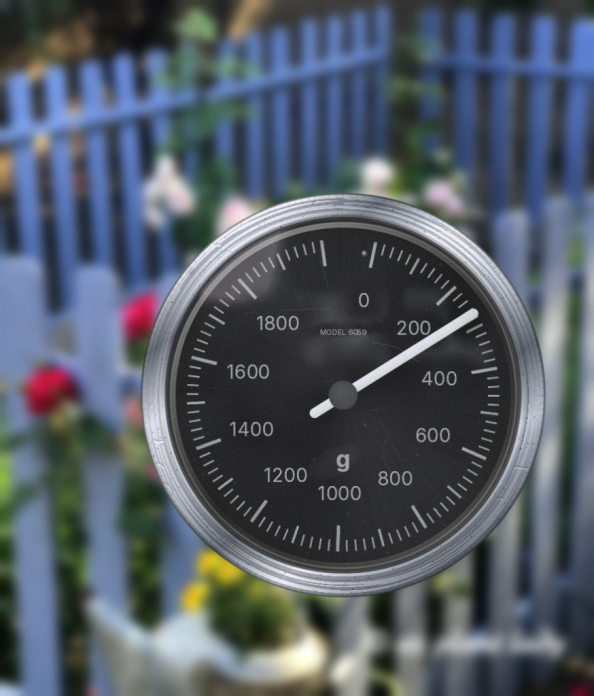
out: 270 g
